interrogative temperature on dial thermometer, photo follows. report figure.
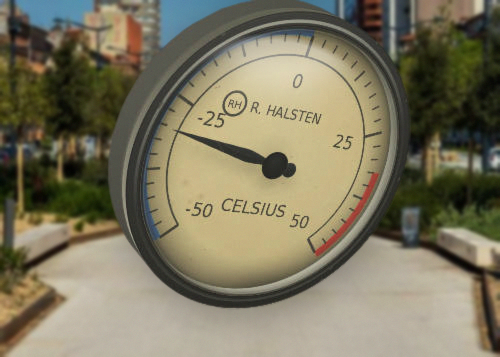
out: -30 °C
